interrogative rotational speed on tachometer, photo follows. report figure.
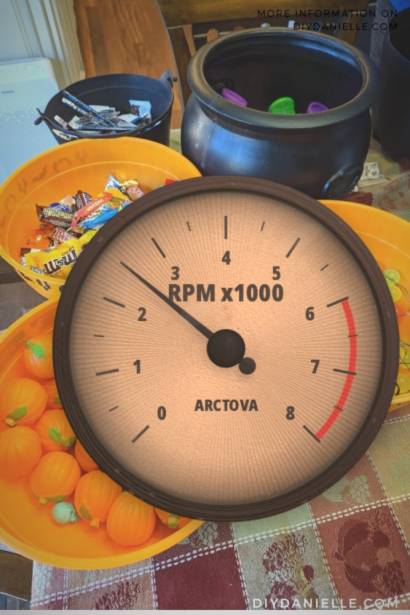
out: 2500 rpm
